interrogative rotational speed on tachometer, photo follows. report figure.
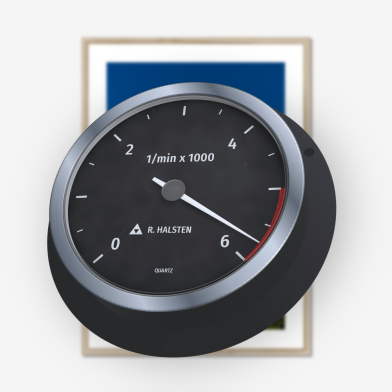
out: 5750 rpm
